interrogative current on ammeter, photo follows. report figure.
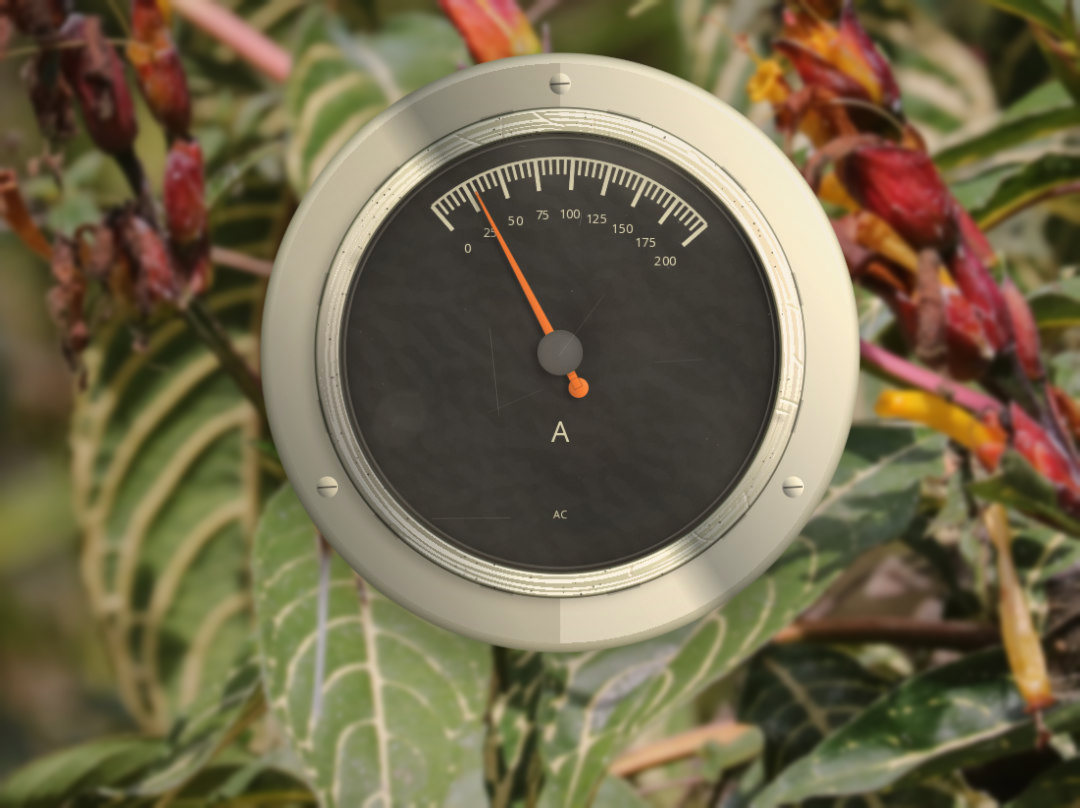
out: 30 A
